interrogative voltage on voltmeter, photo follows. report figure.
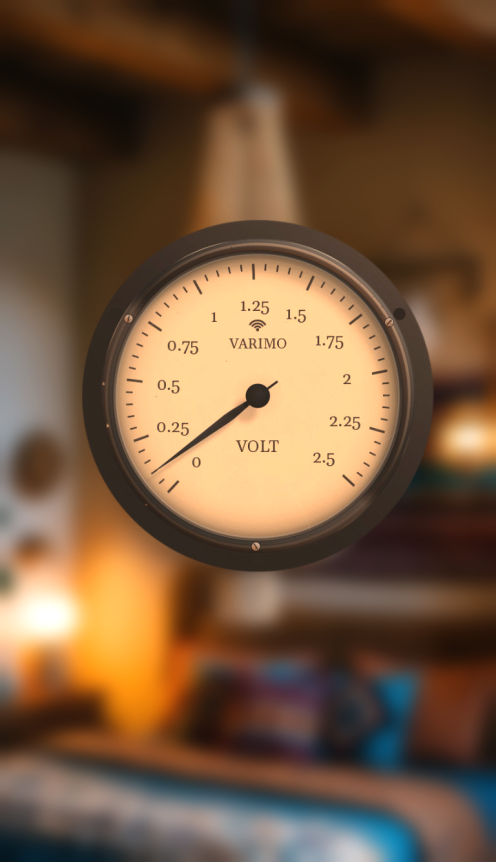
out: 0.1 V
